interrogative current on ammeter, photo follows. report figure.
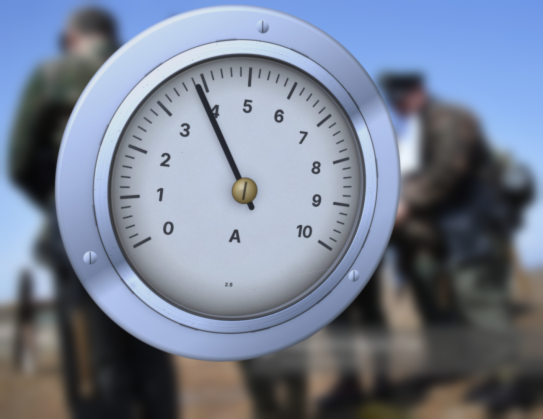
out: 3.8 A
